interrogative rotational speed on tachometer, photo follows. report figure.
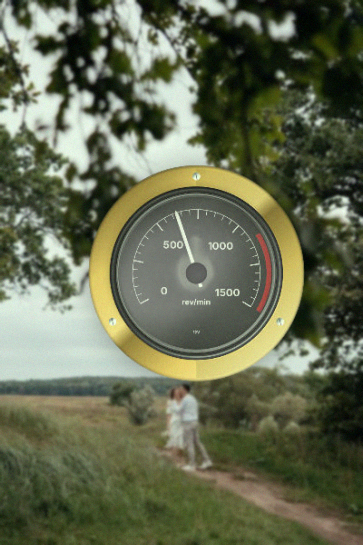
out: 625 rpm
